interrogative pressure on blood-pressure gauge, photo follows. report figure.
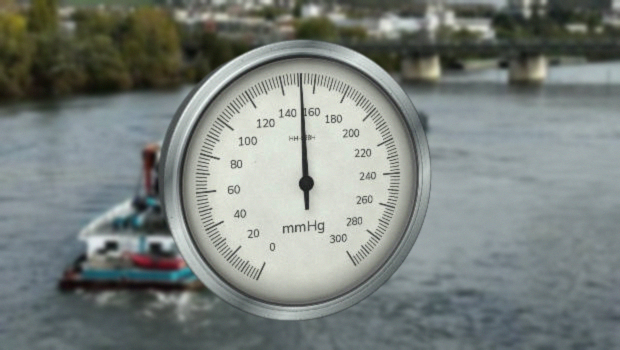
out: 150 mmHg
